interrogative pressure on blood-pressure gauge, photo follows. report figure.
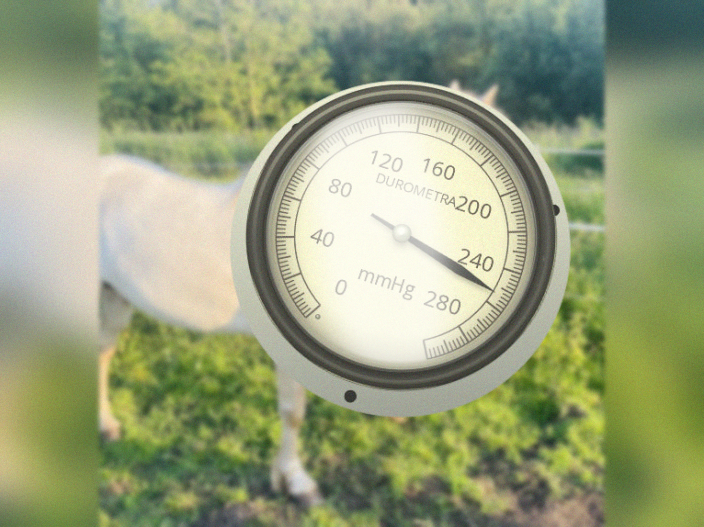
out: 254 mmHg
